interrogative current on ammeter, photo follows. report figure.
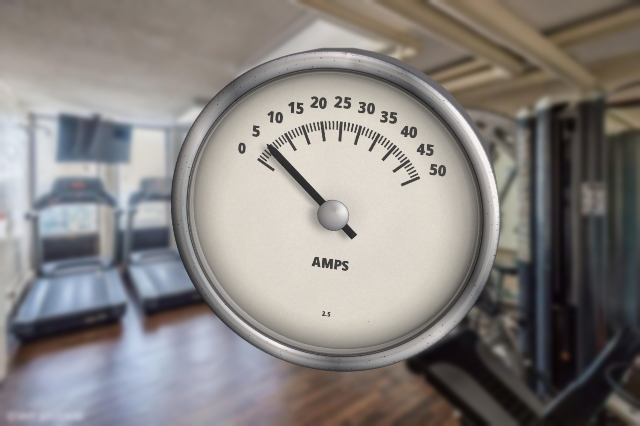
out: 5 A
